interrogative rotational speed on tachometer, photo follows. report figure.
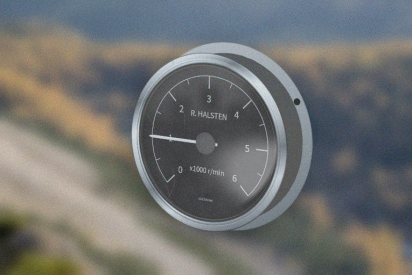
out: 1000 rpm
